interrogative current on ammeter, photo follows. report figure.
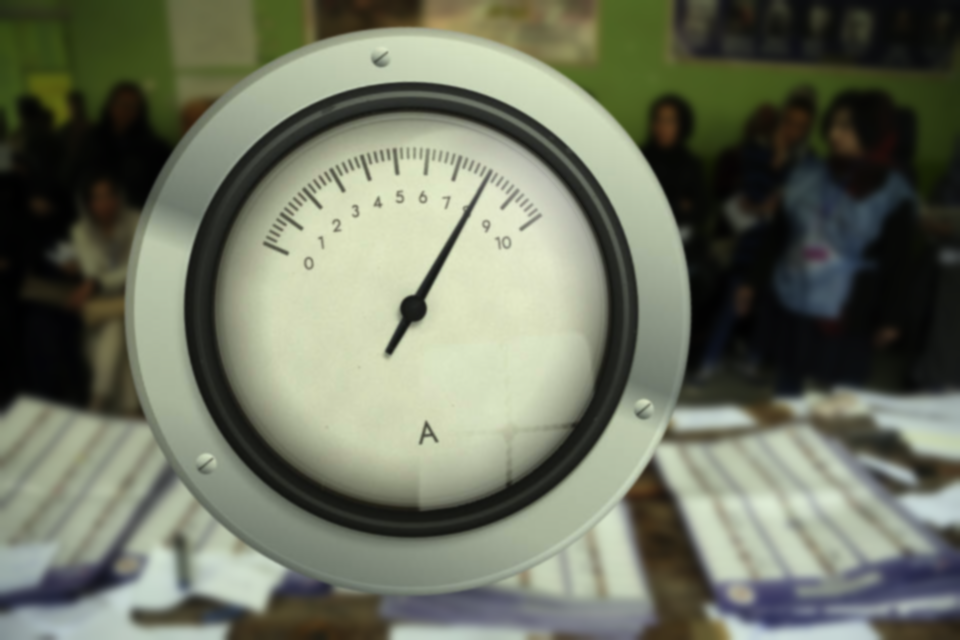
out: 8 A
